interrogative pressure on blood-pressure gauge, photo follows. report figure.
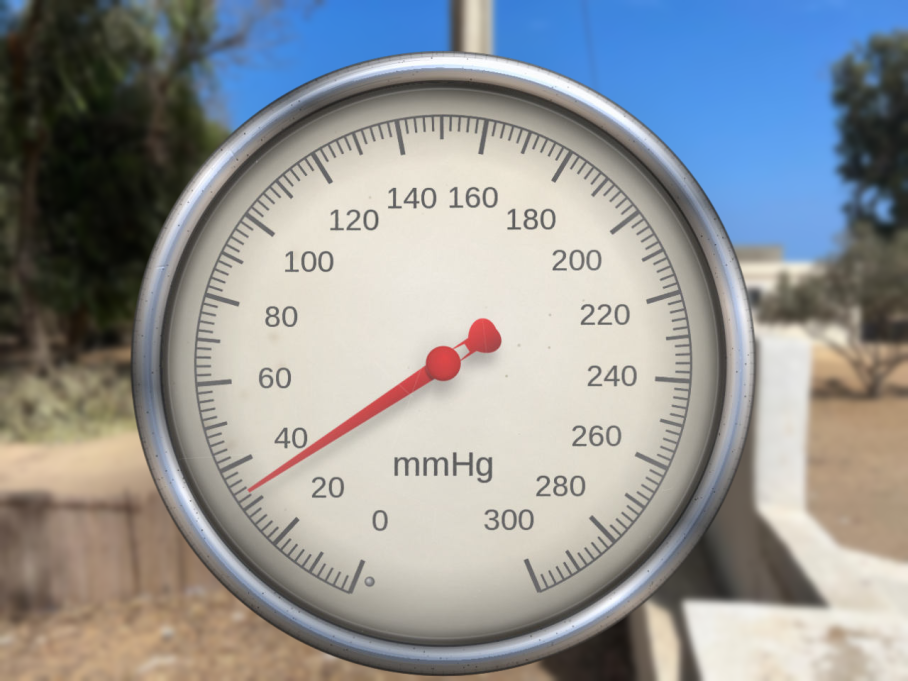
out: 33 mmHg
